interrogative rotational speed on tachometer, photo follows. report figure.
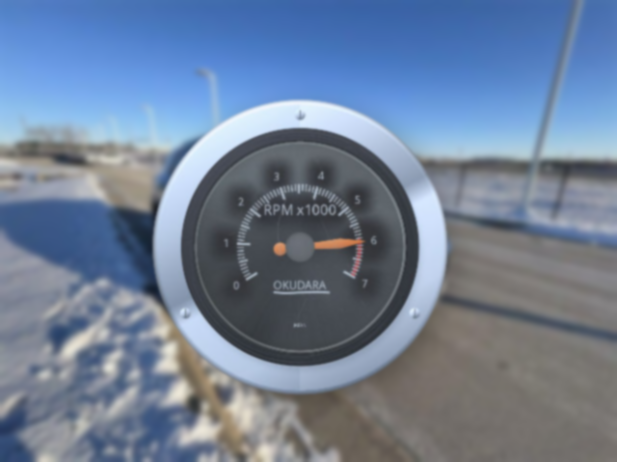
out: 6000 rpm
